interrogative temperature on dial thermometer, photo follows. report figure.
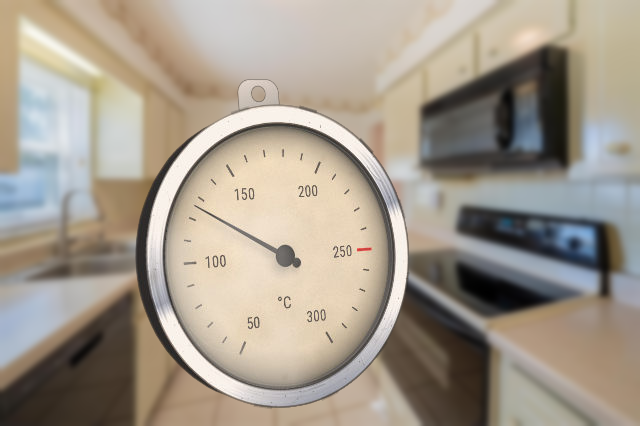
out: 125 °C
